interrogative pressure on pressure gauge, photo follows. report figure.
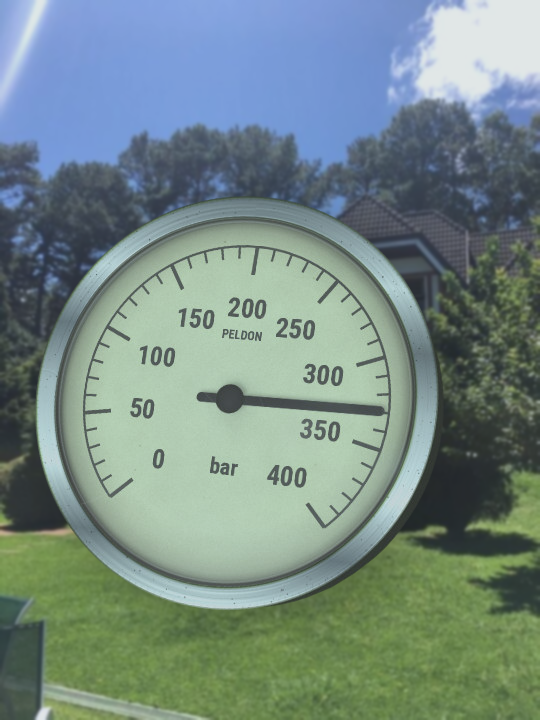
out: 330 bar
